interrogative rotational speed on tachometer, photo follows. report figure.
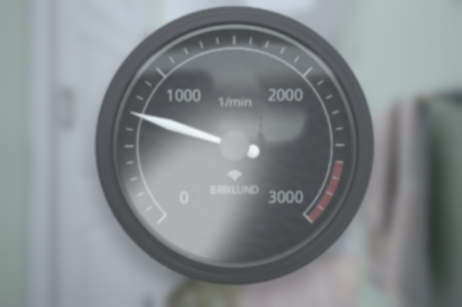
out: 700 rpm
